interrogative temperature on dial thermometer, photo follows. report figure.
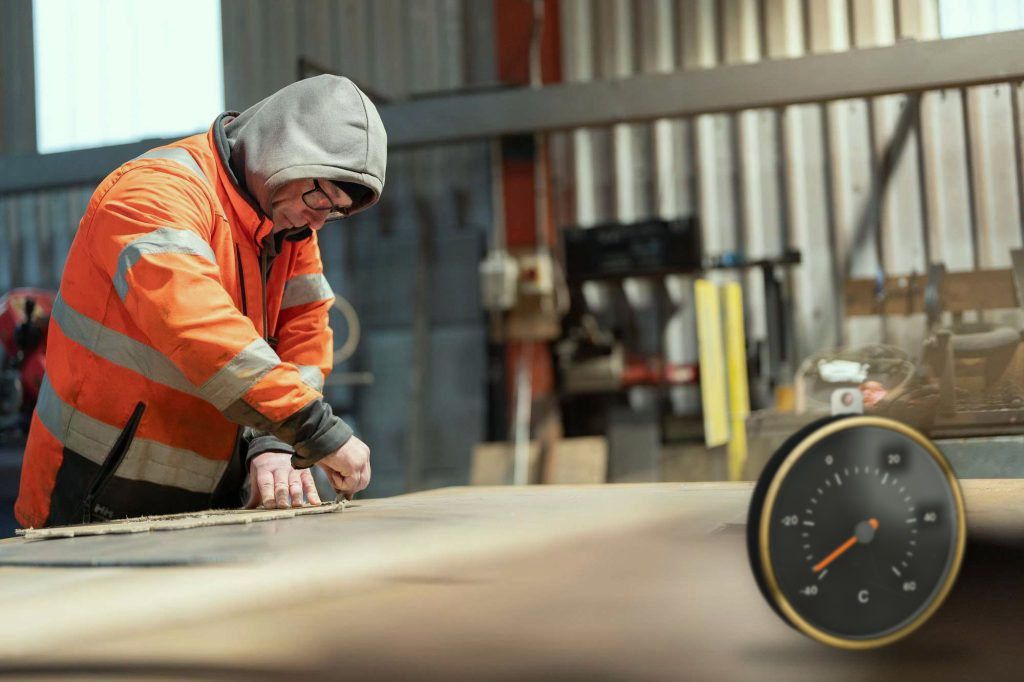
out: -36 °C
